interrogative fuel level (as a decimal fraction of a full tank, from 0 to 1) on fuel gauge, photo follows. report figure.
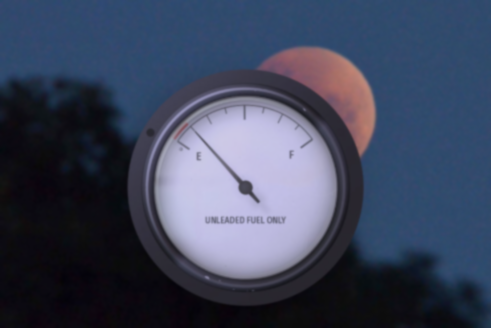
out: 0.125
